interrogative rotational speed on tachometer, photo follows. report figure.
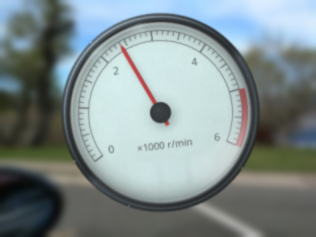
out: 2400 rpm
